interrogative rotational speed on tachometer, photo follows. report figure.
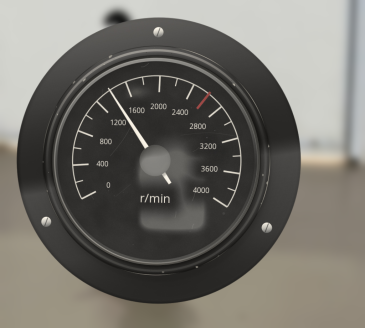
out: 1400 rpm
